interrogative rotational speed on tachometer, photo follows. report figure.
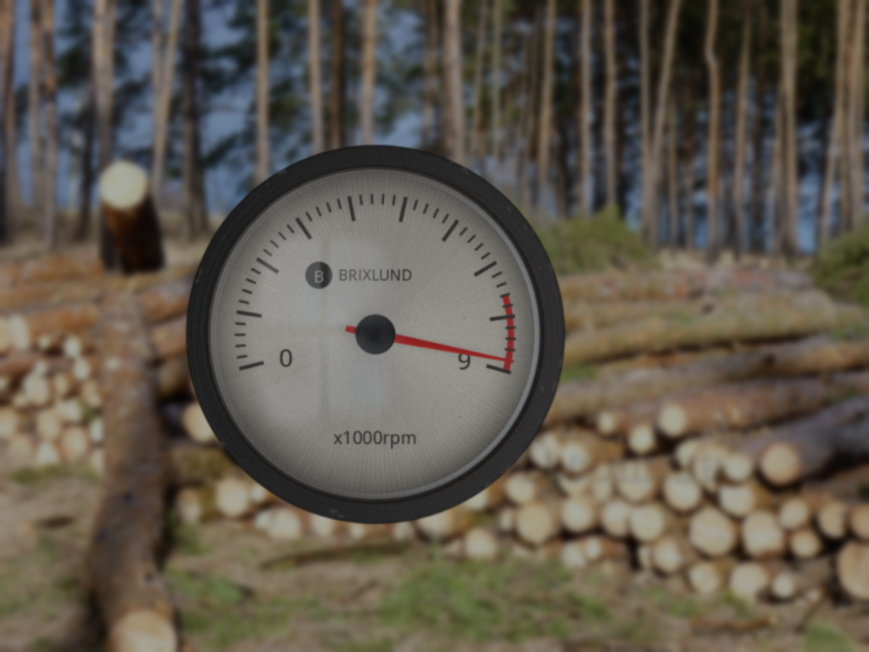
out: 8800 rpm
